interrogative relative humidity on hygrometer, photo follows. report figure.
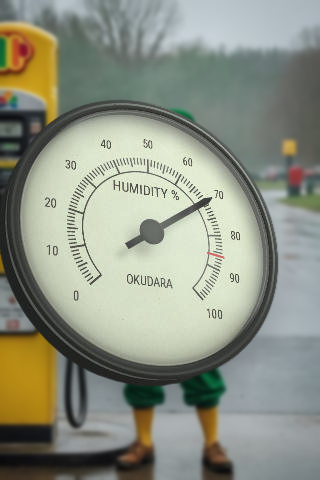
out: 70 %
